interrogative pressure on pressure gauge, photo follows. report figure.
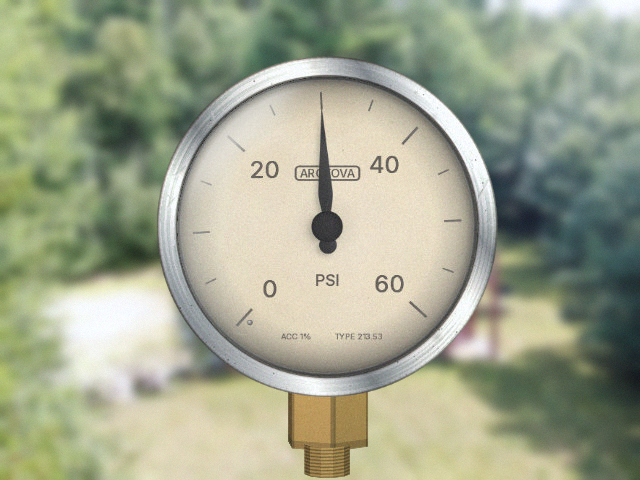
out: 30 psi
